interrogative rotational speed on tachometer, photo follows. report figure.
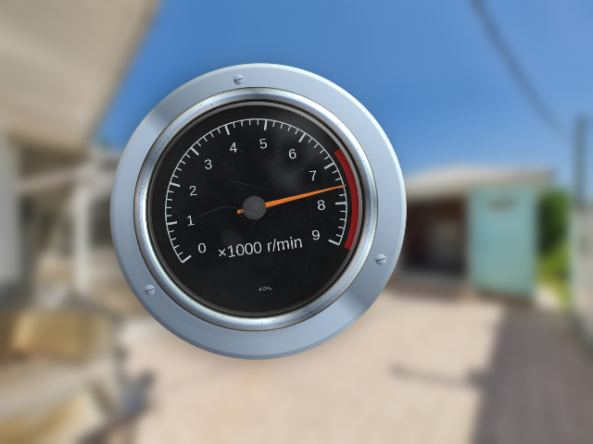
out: 7600 rpm
